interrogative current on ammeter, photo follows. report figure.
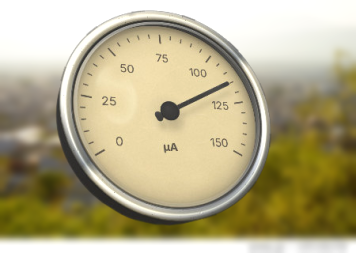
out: 115 µA
